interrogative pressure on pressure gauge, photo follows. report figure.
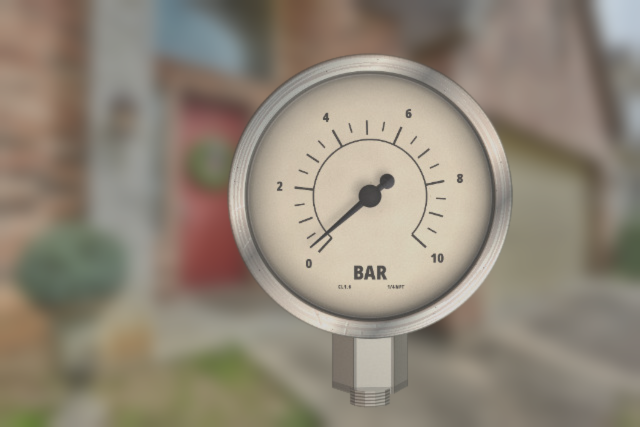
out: 0.25 bar
